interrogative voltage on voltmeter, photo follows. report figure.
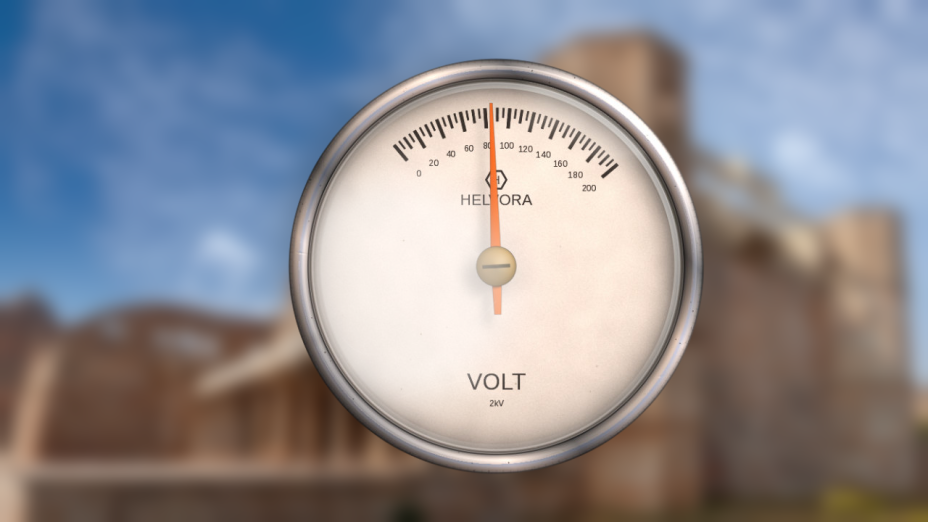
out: 85 V
